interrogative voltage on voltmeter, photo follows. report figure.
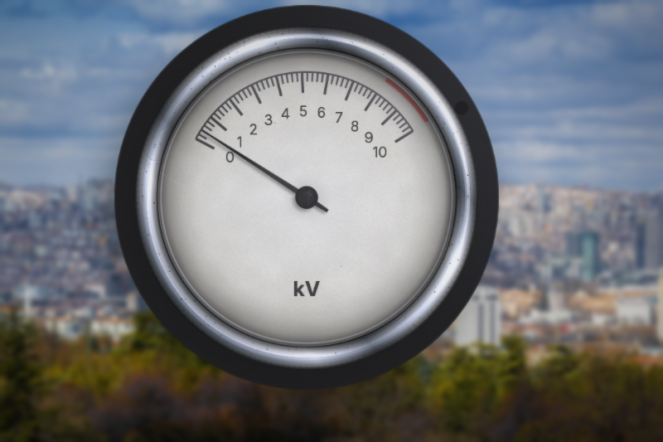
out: 0.4 kV
